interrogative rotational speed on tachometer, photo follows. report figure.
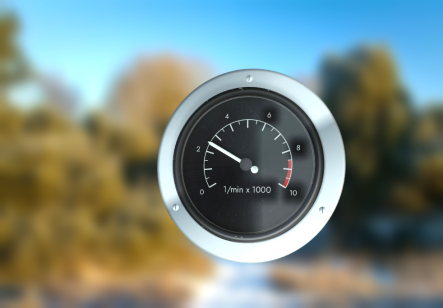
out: 2500 rpm
